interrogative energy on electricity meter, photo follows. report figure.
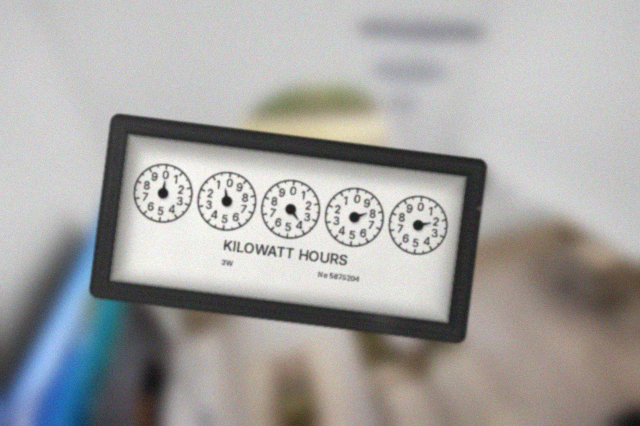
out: 382 kWh
